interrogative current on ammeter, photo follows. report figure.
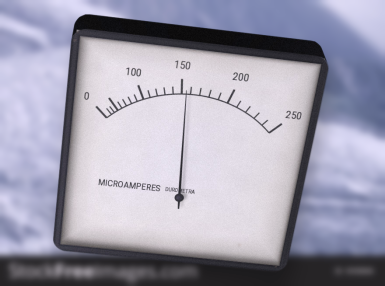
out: 155 µA
